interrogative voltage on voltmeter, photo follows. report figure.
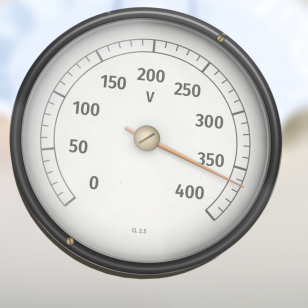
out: 365 V
